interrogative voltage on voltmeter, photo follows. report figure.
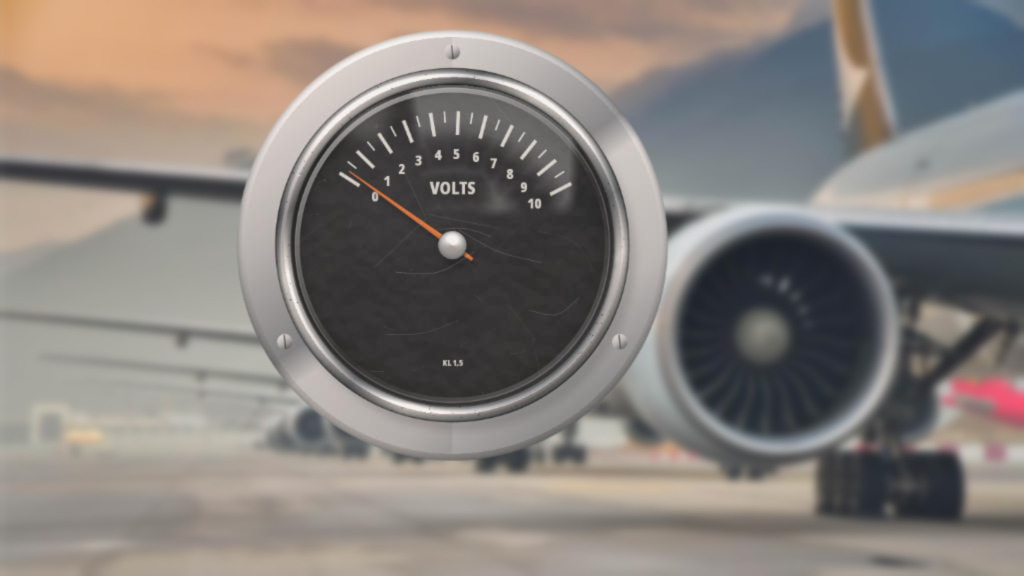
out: 0.25 V
